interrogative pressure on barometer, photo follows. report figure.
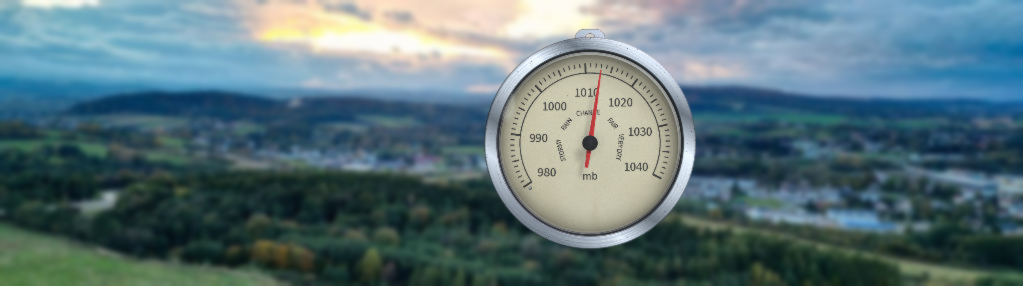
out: 1013 mbar
